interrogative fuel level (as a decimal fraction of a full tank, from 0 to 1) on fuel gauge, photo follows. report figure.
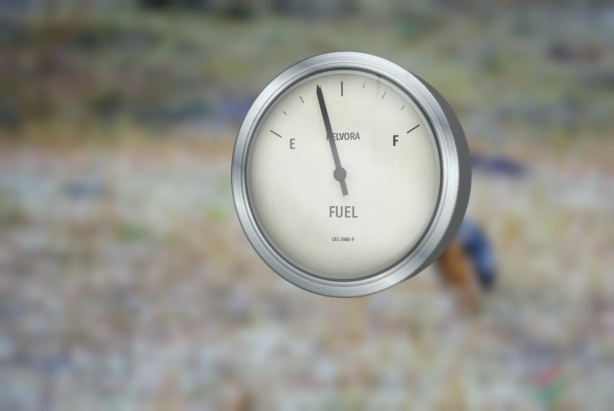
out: 0.375
